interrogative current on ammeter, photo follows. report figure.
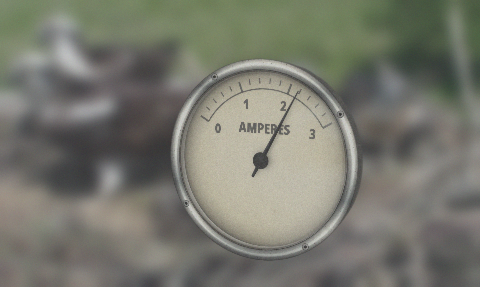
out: 2.2 A
